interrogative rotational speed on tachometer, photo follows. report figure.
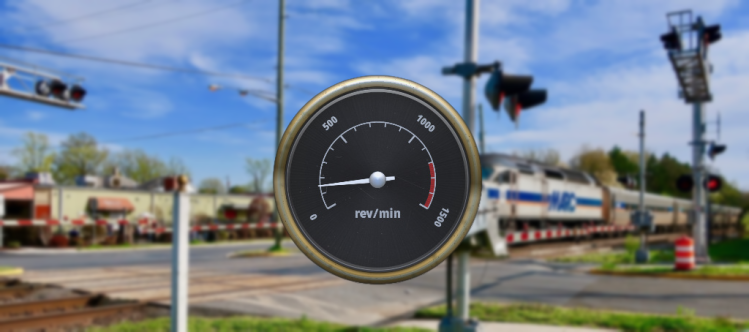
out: 150 rpm
